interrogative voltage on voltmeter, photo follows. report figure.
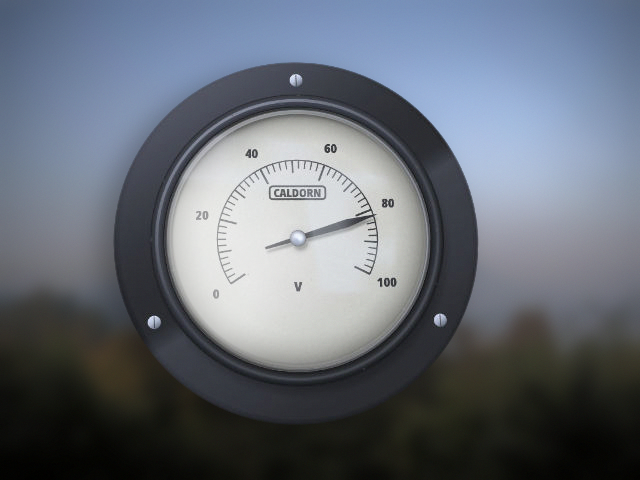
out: 82 V
